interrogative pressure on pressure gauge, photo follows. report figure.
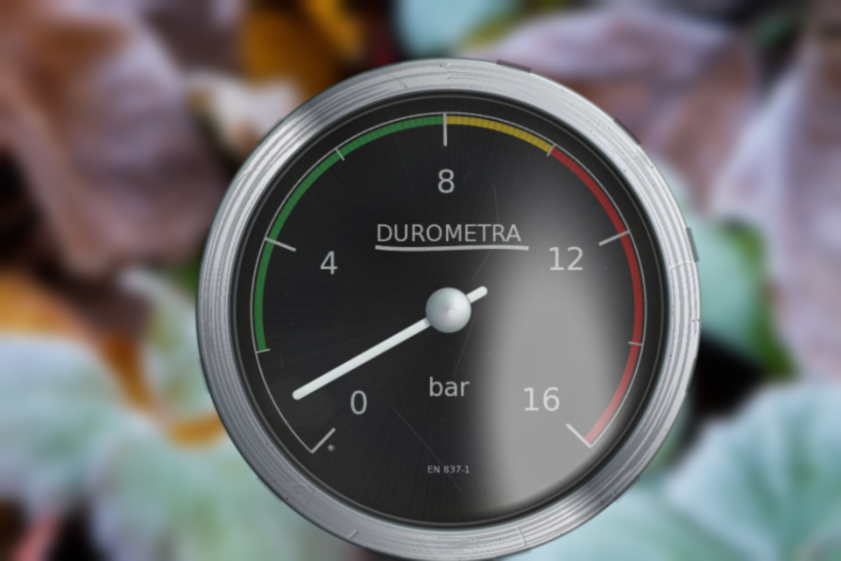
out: 1 bar
